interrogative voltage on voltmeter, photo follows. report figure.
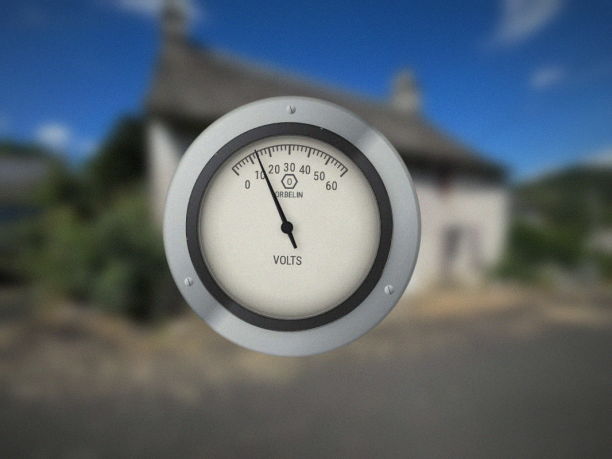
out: 14 V
